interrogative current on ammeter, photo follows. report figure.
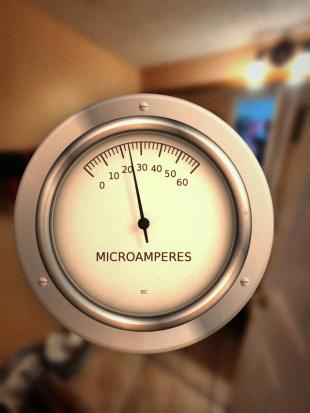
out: 24 µA
